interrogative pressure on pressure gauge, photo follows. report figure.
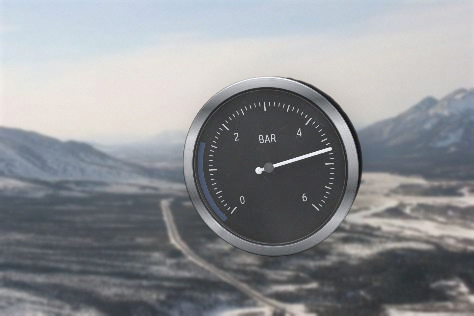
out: 4.7 bar
